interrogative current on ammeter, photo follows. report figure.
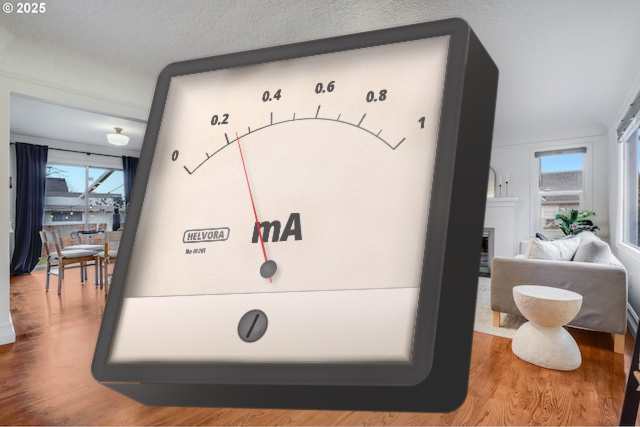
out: 0.25 mA
